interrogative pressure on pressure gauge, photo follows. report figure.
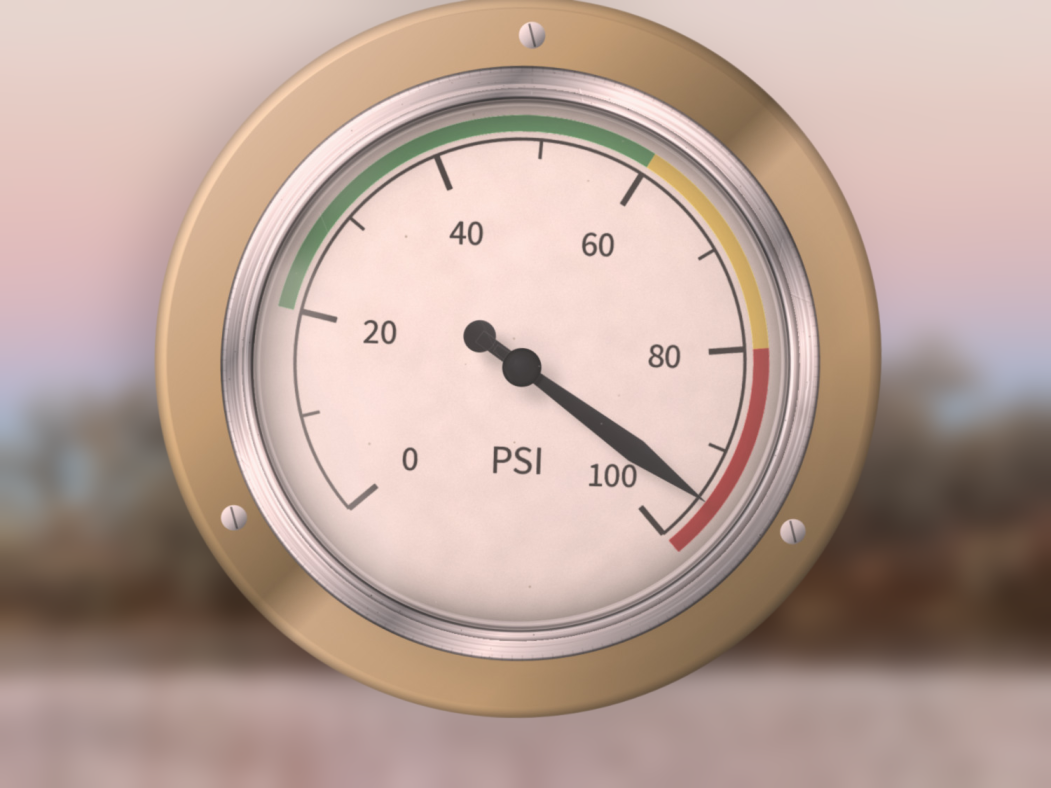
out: 95 psi
